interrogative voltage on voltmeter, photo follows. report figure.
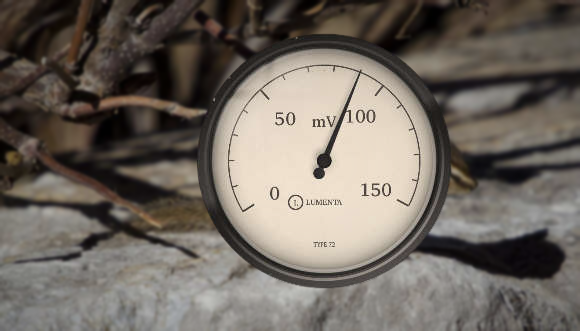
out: 90 mV
